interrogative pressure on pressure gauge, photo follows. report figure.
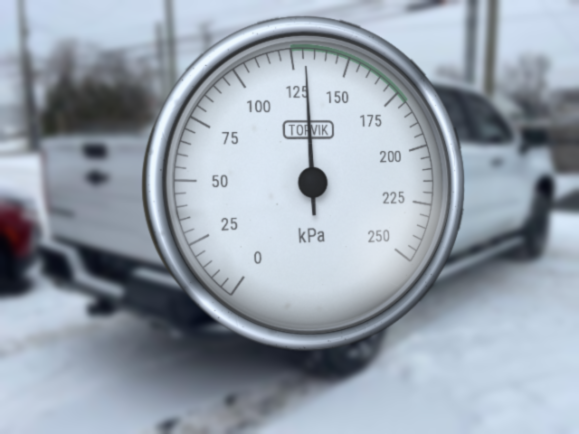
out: 130 kPa
